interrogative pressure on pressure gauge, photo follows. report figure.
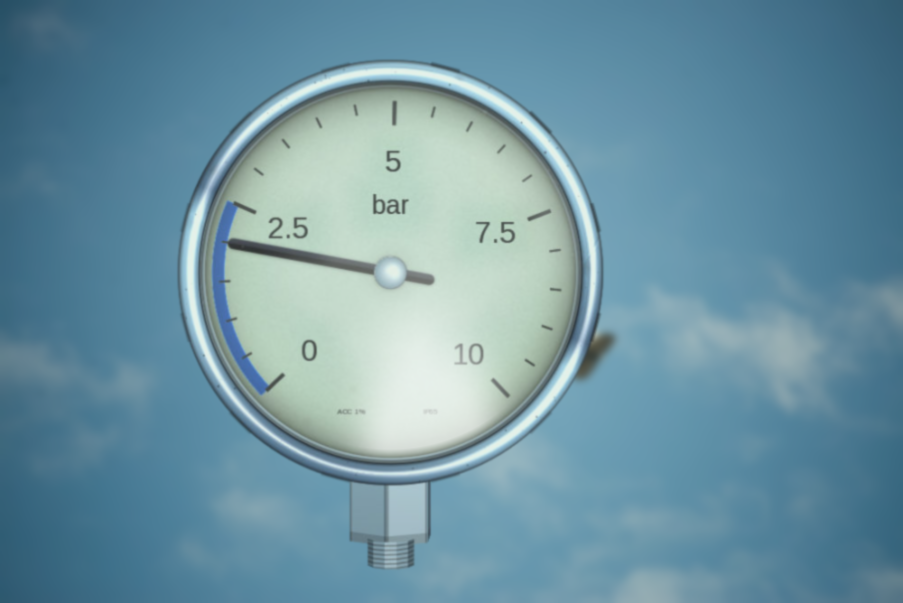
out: 2 bar
